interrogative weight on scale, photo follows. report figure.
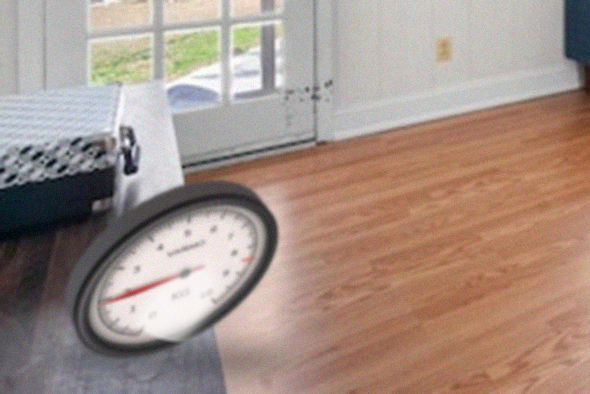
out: 2 kg
